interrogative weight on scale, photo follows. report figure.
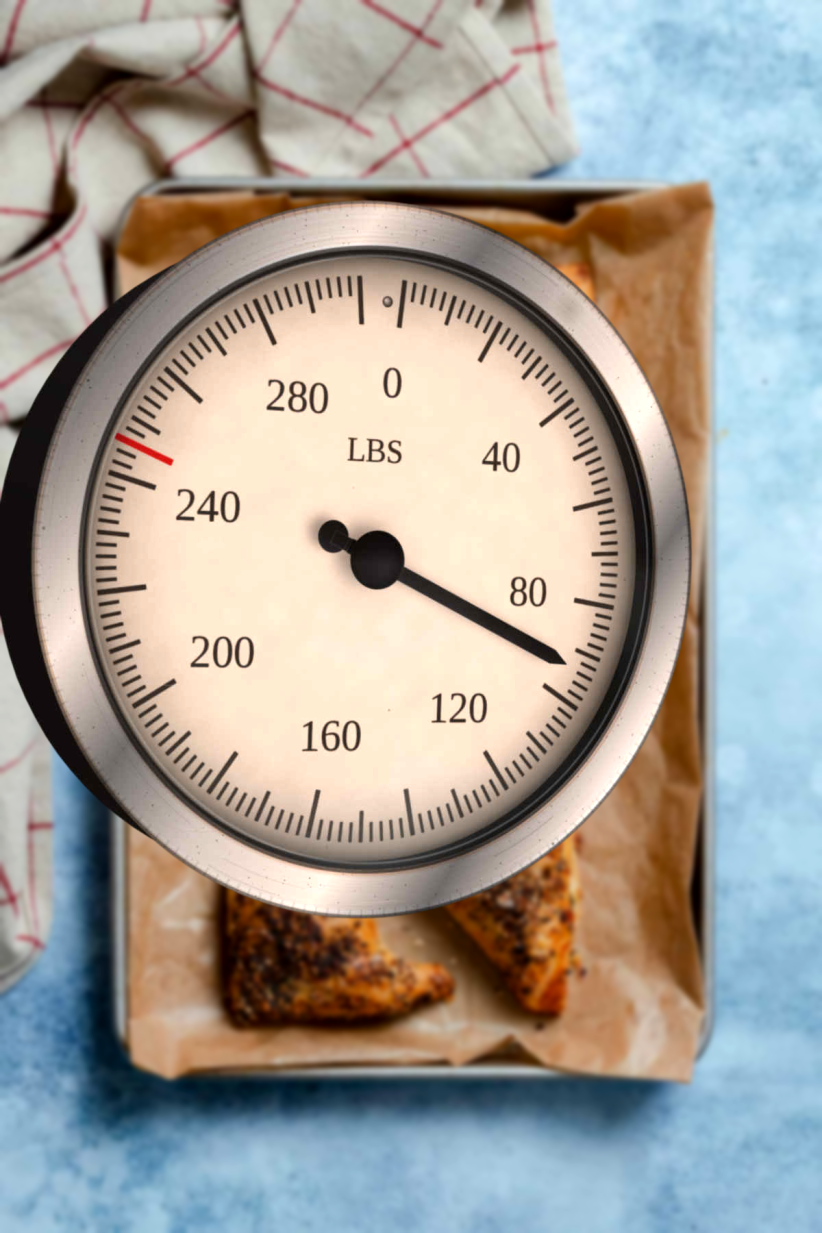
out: 94 lb
